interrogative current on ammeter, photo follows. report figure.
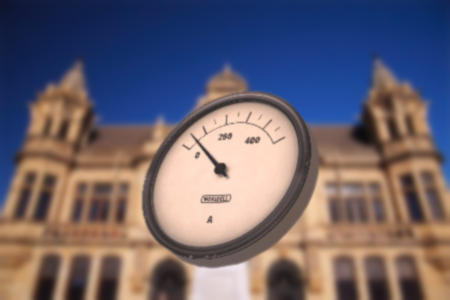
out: 50 A
